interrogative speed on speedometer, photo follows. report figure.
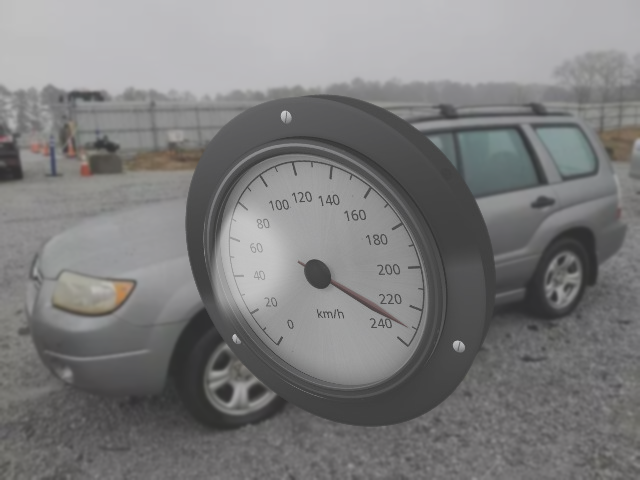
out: 230 km/h
